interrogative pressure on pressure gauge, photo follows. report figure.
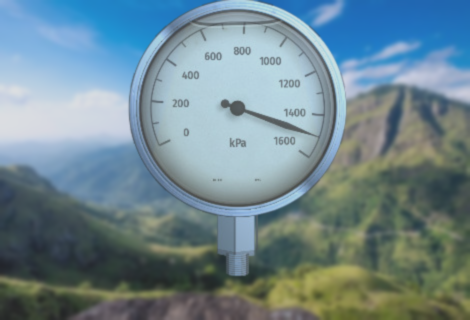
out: 1500 kPa
